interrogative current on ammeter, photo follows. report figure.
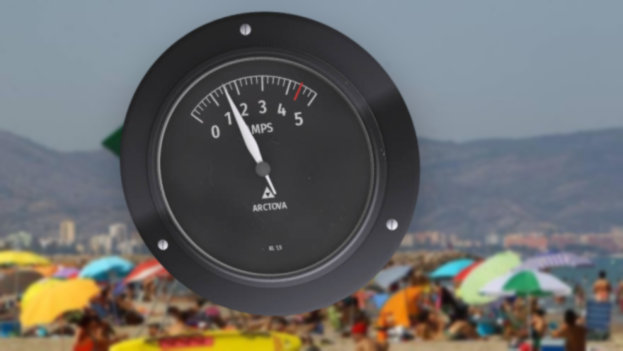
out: 1.6 A
